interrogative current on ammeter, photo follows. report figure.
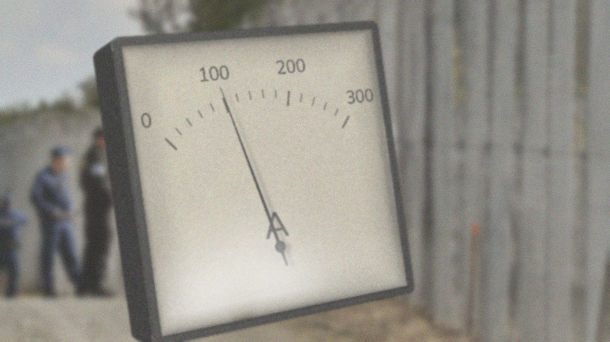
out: 100 A
